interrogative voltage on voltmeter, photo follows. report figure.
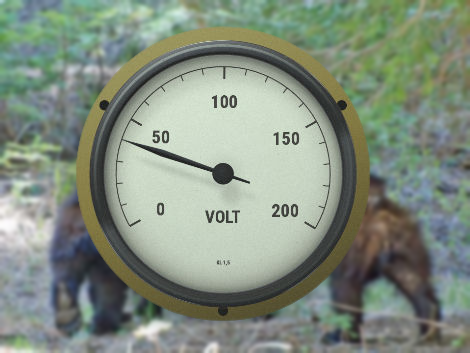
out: 40 V
